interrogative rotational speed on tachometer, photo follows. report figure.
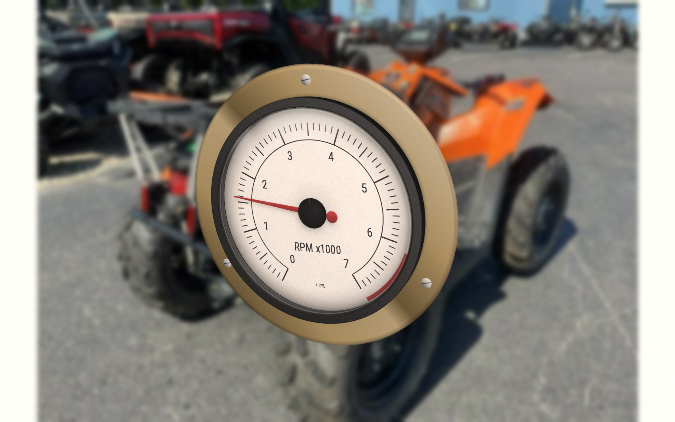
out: 1600 rpm
